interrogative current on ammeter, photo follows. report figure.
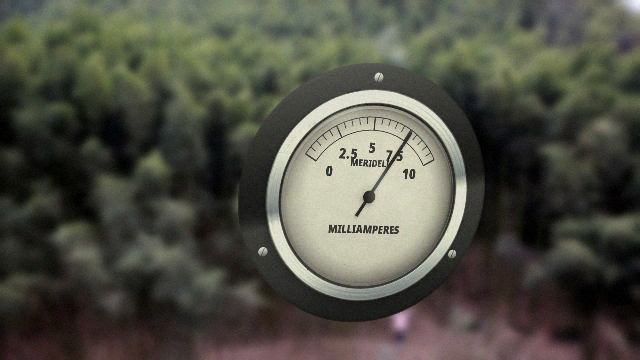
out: 7.5 mA
